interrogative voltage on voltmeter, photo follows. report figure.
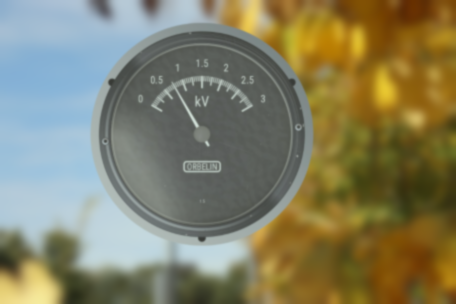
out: 0.75 kV
